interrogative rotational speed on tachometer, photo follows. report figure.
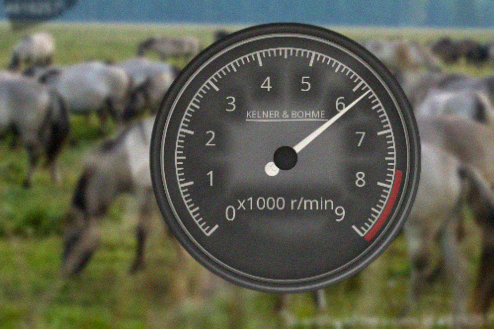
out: 6200 rpm
